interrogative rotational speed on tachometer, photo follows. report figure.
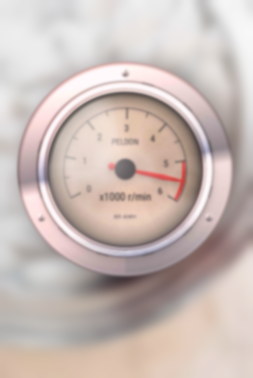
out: 5500 rpm
